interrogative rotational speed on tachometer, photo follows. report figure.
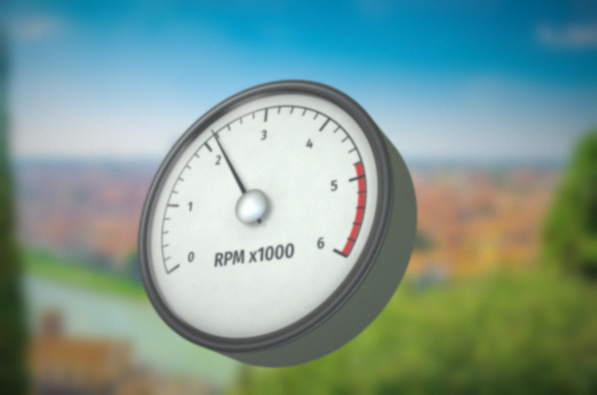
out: 2200 rpm
